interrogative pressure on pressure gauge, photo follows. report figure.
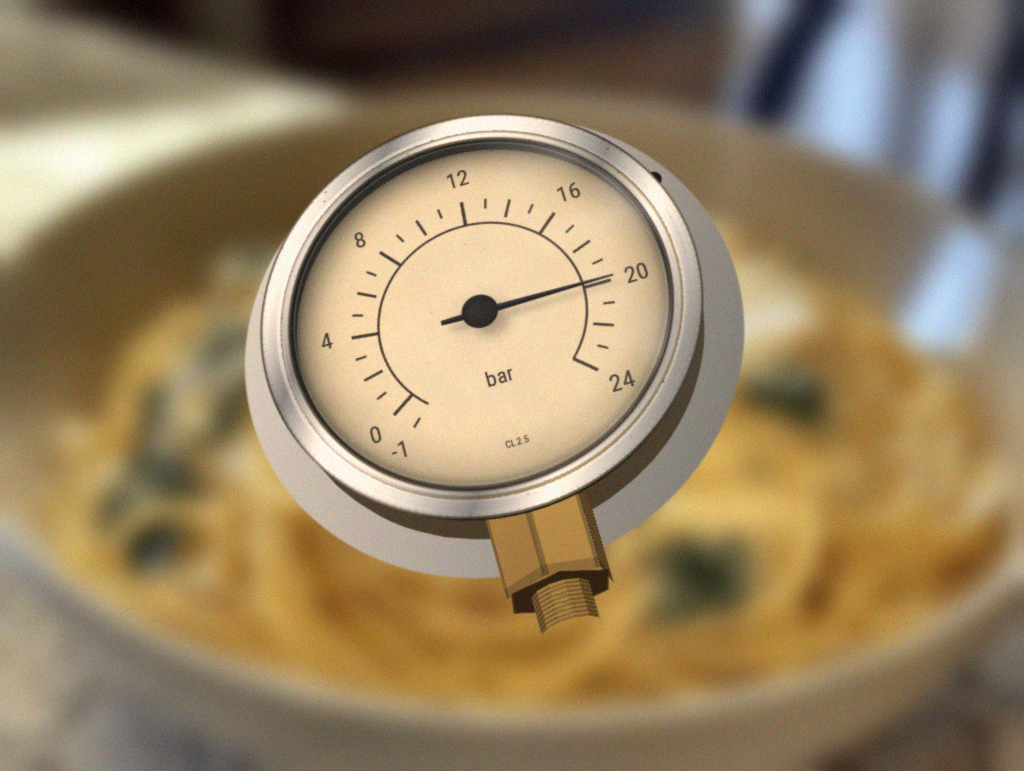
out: 20 bar
